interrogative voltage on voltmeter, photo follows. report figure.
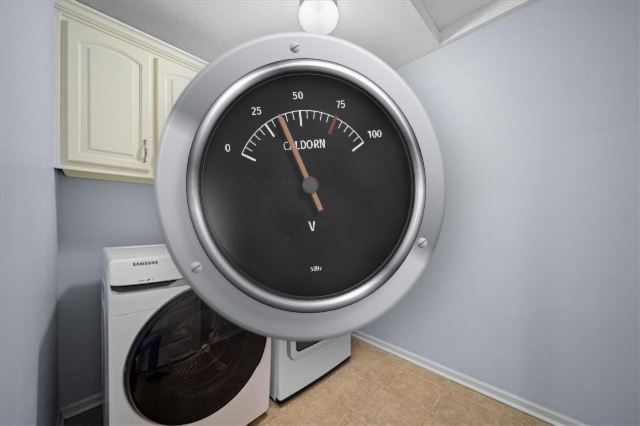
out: 35 V
